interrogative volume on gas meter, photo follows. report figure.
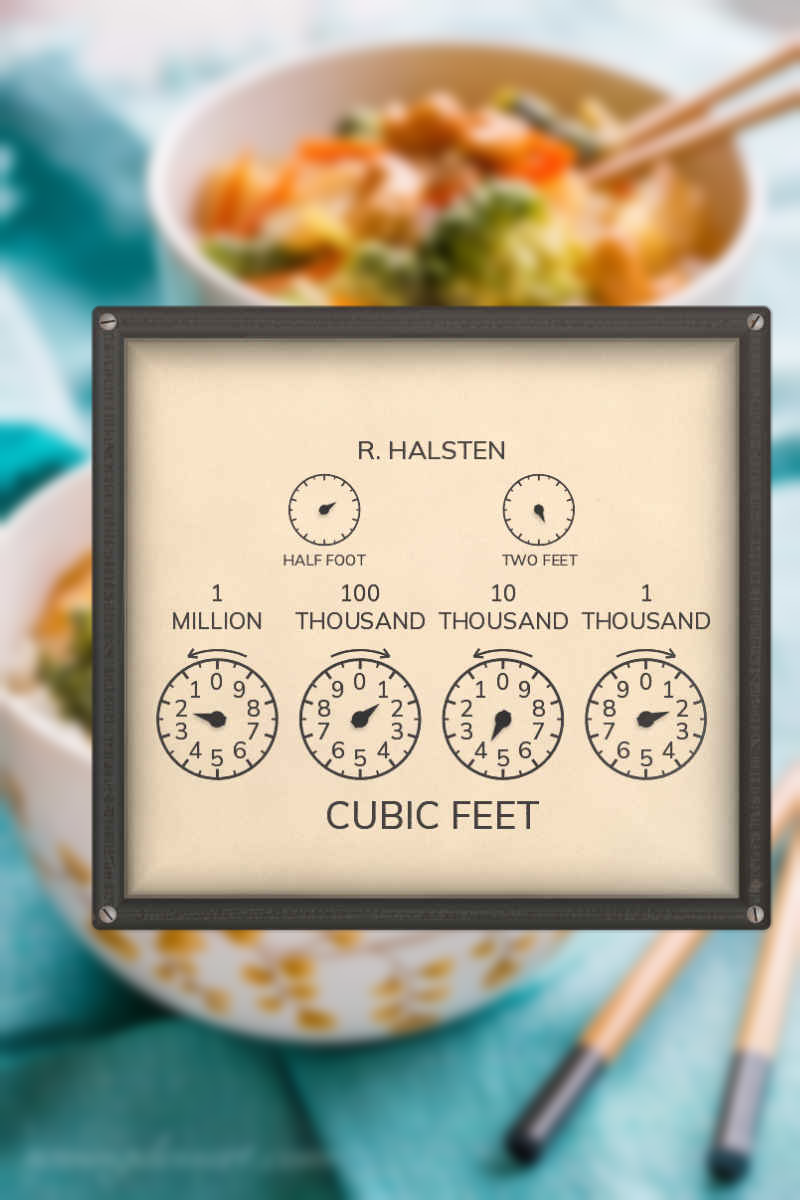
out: 214200 ft³
